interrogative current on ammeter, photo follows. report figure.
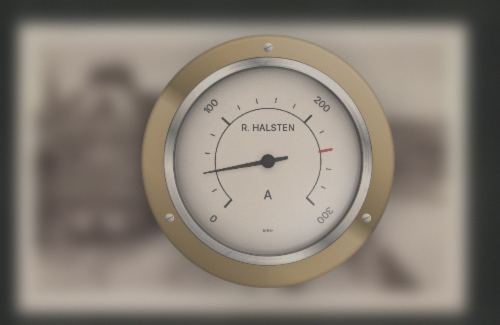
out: 40 A
